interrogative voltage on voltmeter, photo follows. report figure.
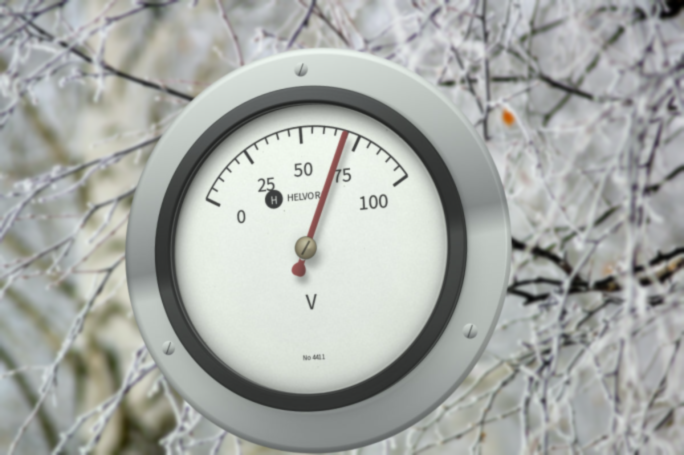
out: 70 V
